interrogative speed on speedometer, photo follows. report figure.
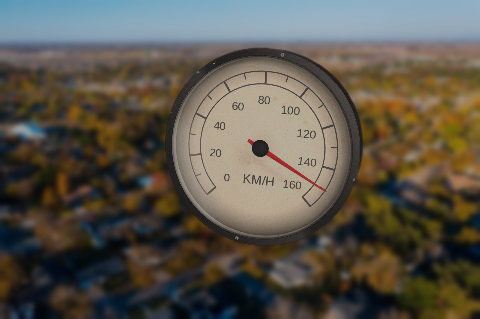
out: 150 km/h
